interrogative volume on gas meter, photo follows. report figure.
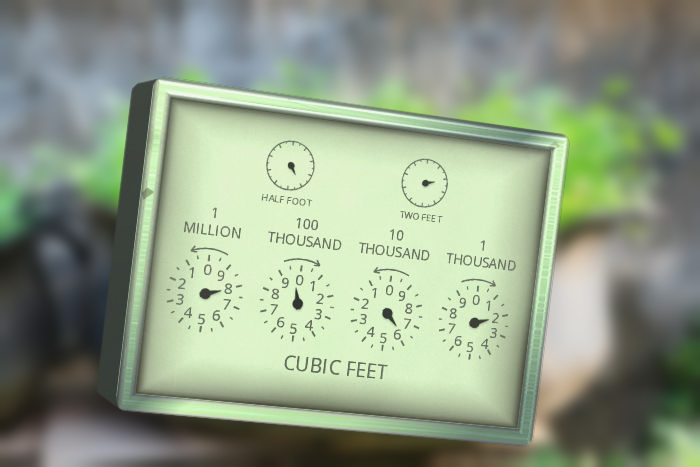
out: 796200 ft³
